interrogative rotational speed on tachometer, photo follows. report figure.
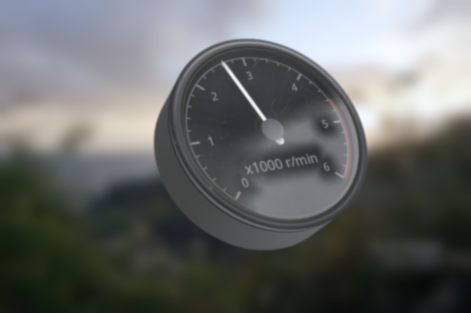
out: 2600 rpm
